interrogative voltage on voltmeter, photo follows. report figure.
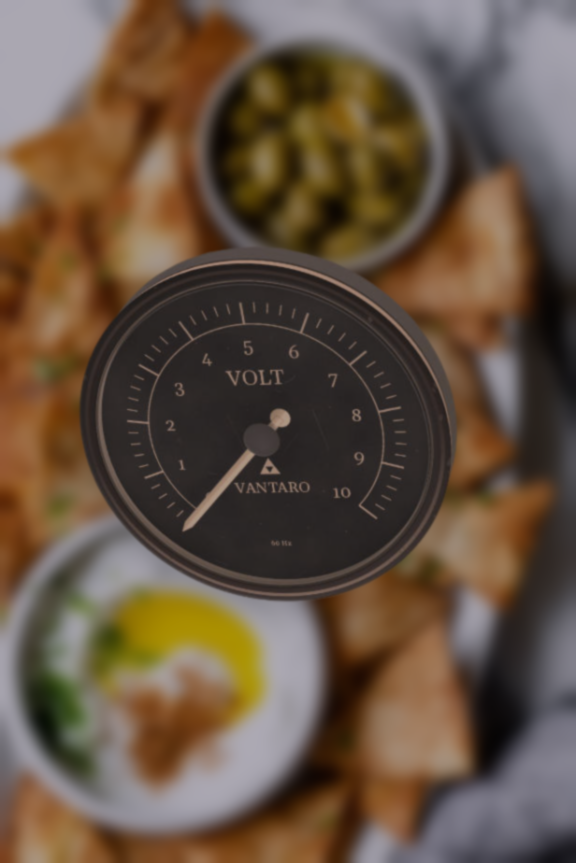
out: 0 V
